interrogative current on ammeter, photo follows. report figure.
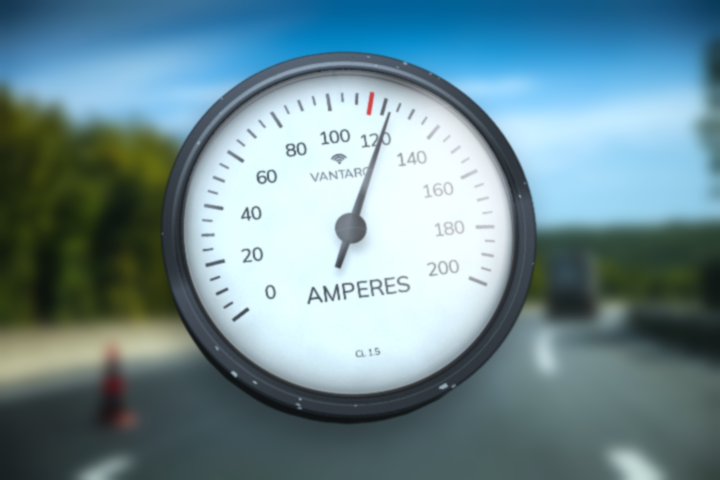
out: 122.5 A
